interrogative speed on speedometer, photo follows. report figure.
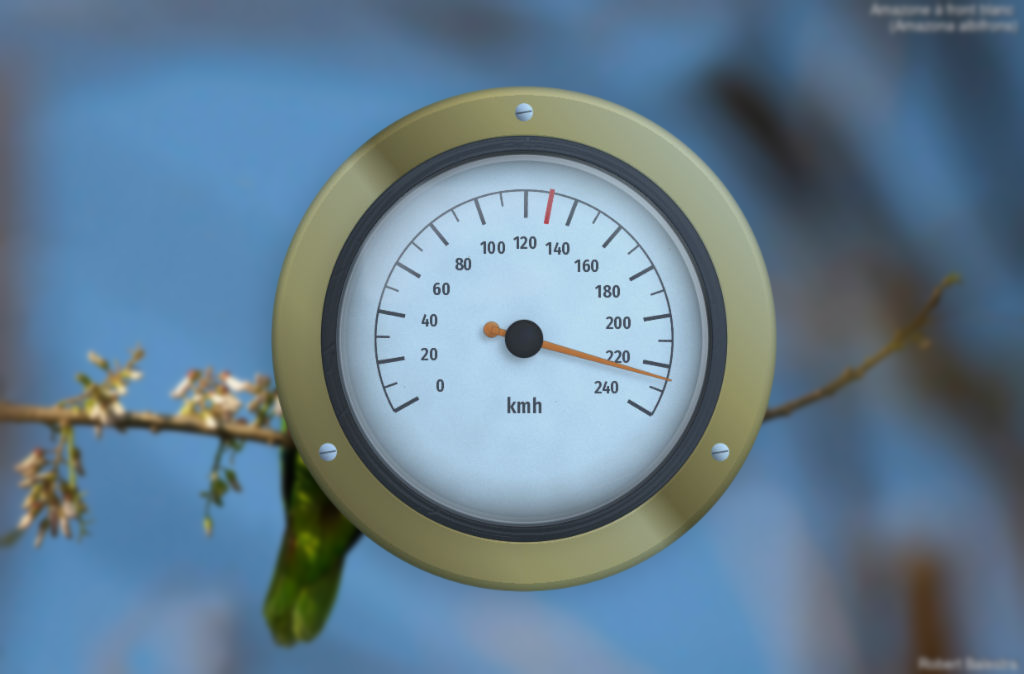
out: 225 km/h
